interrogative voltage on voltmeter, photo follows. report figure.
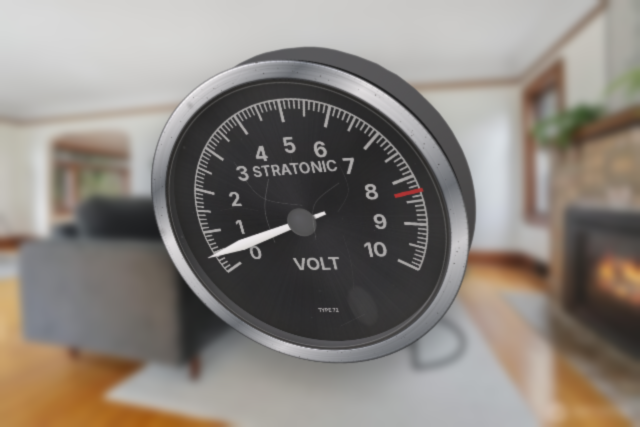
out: 0.5 V
